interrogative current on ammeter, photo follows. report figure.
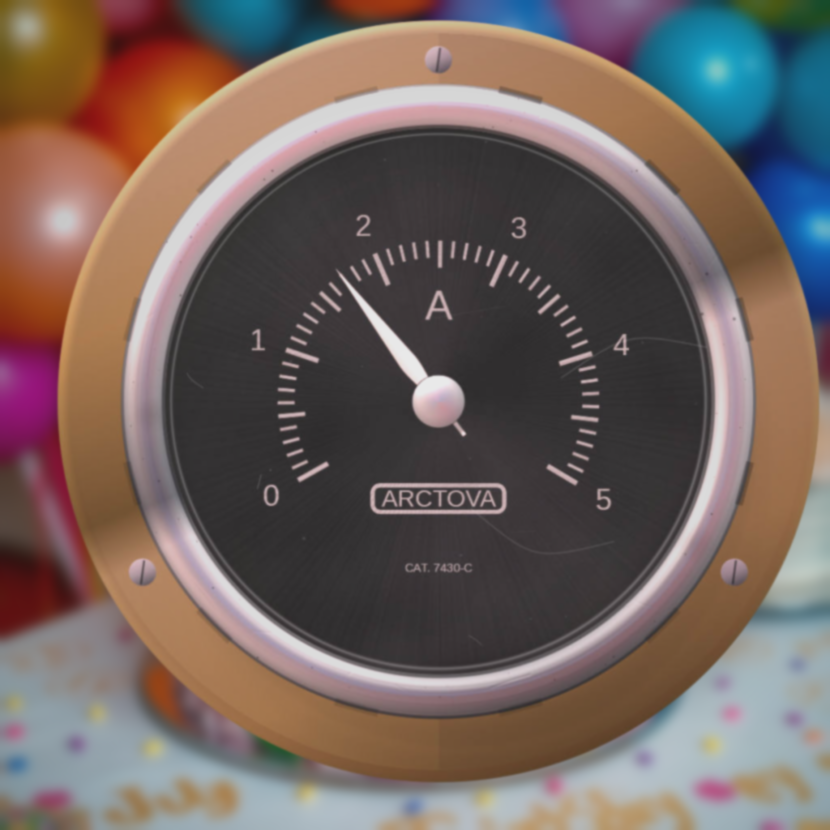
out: 1.7 A
